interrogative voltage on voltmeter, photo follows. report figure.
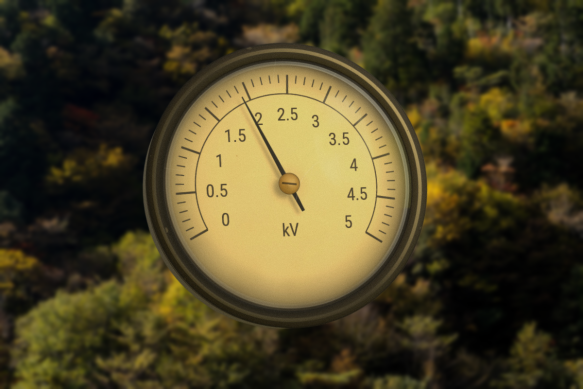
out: 1.9 kV
